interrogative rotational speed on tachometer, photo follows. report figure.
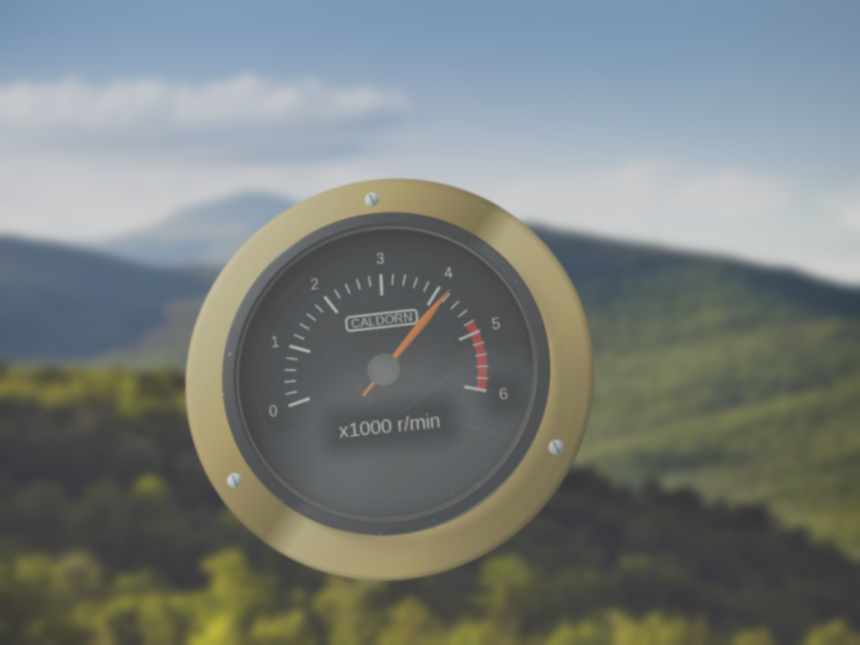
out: 4200 rpm
